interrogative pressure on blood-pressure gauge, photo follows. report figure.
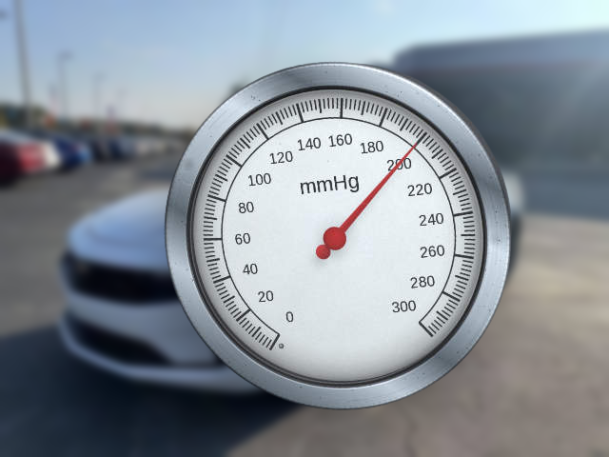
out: 200 mmHg
